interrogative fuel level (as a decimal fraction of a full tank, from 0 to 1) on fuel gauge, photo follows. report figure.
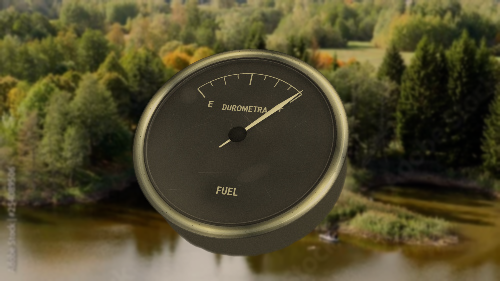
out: 1
